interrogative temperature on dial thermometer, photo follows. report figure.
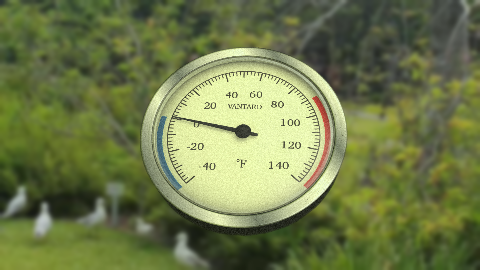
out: 0 °F
